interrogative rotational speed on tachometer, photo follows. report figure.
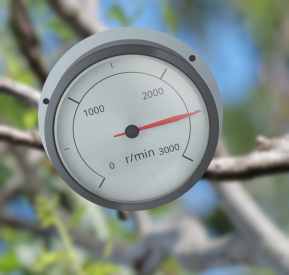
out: 2500 rpm
